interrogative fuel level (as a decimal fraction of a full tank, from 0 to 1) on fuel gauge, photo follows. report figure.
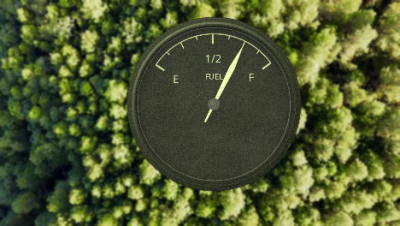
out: 0.75
